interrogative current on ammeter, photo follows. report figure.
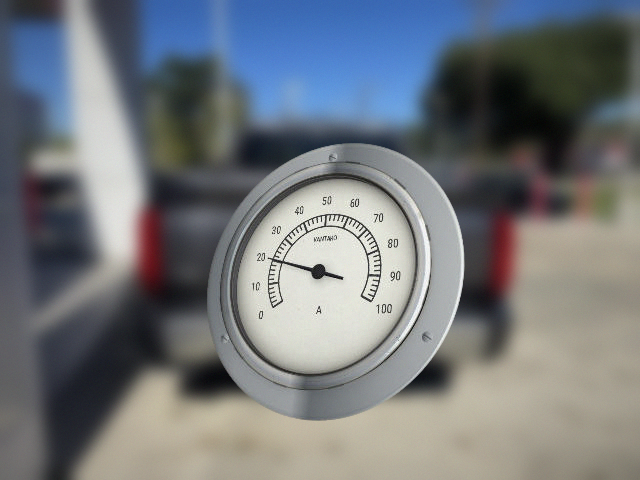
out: 20 A
